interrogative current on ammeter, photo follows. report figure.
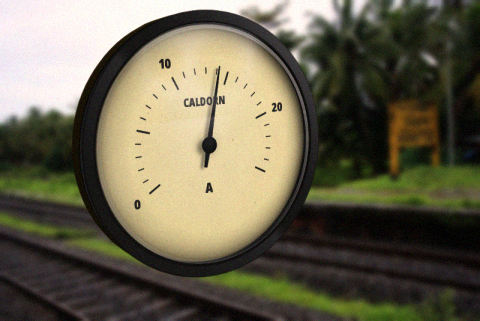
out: 14 A
